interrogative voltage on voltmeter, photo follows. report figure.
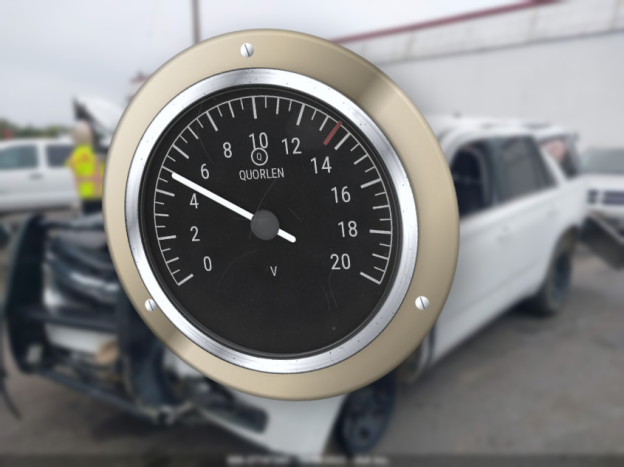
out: 5 V
